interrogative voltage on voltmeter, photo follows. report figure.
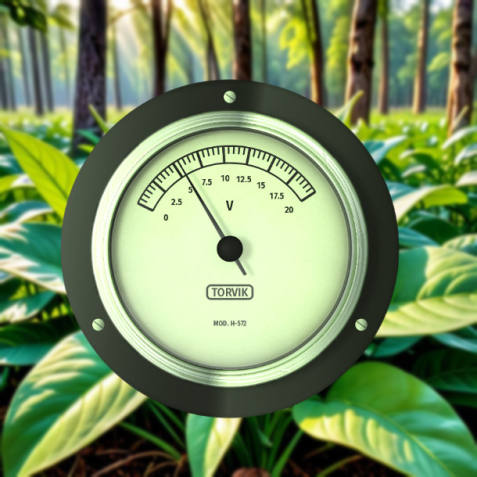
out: 5.5 V
